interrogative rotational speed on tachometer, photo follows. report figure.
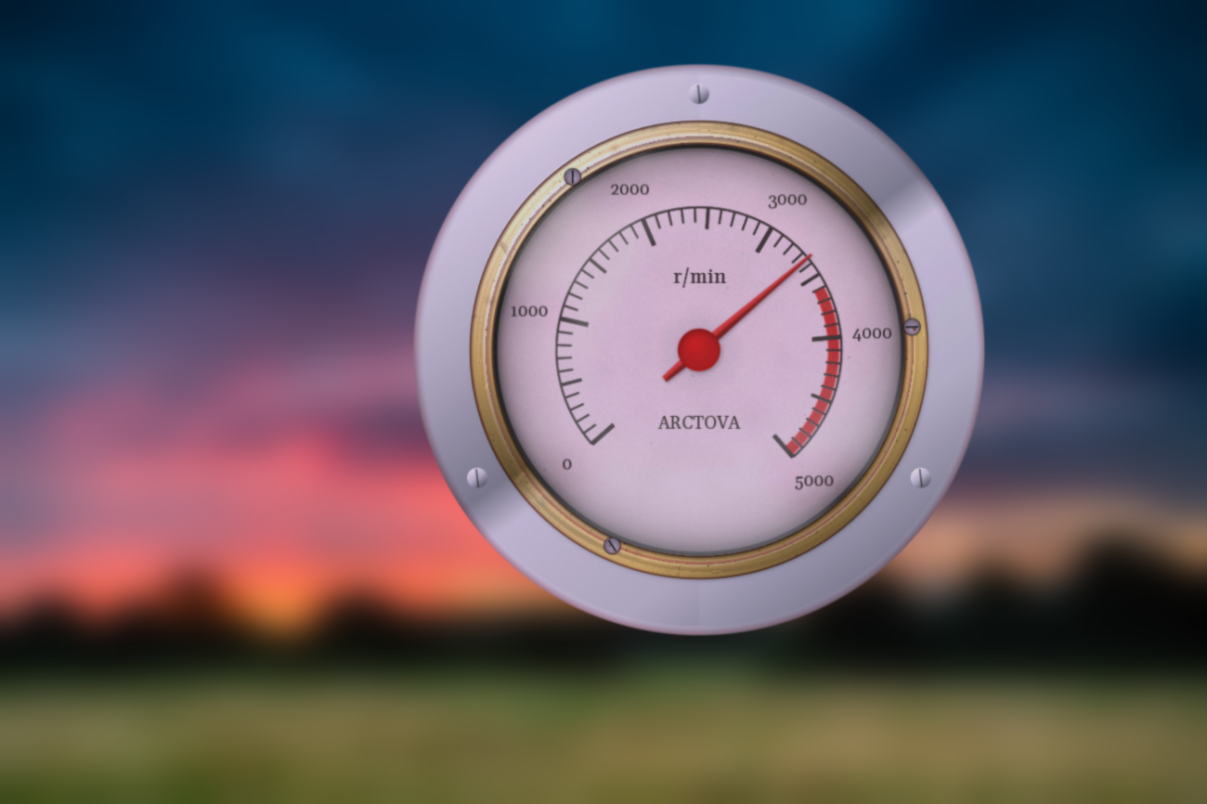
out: 3350 rpm
